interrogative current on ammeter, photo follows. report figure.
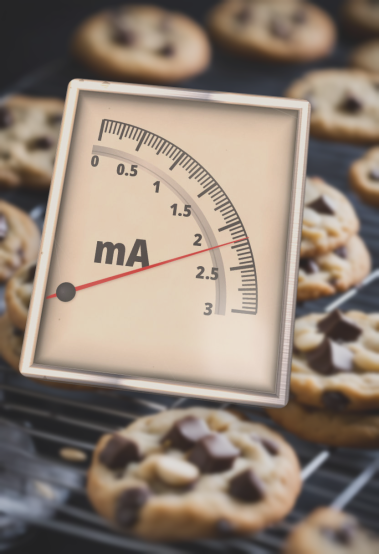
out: 2.2 mA
